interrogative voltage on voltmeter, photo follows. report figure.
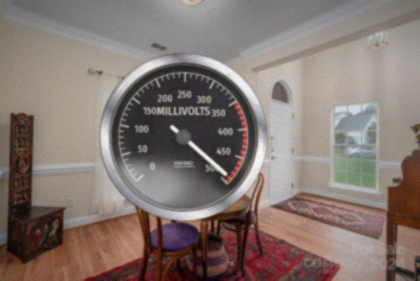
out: 490 mV
